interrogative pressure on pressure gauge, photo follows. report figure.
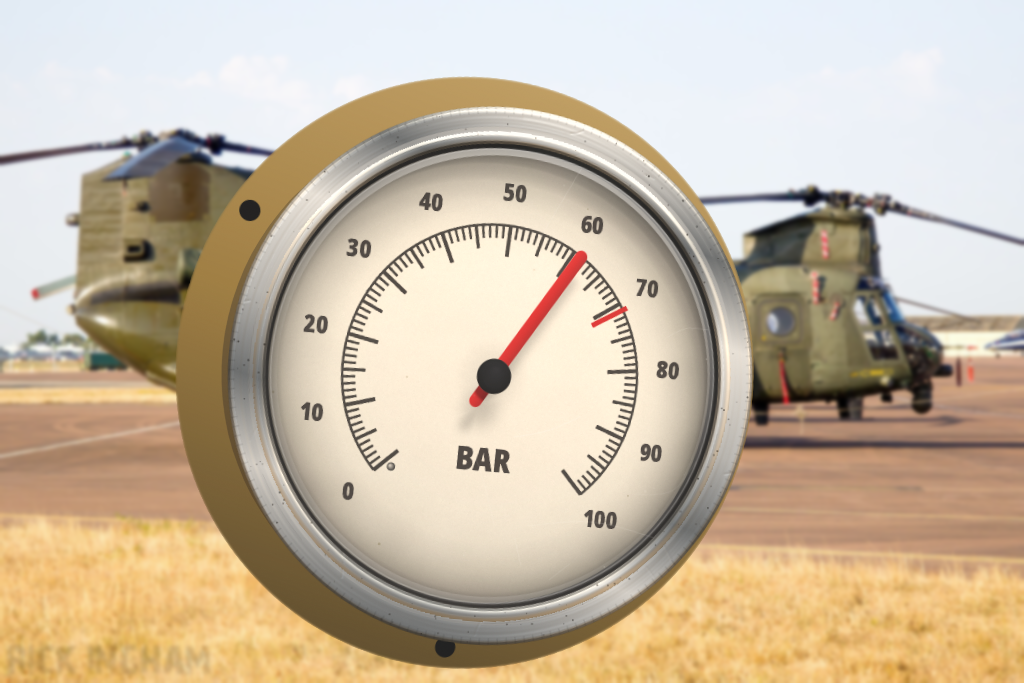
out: 61 bar
